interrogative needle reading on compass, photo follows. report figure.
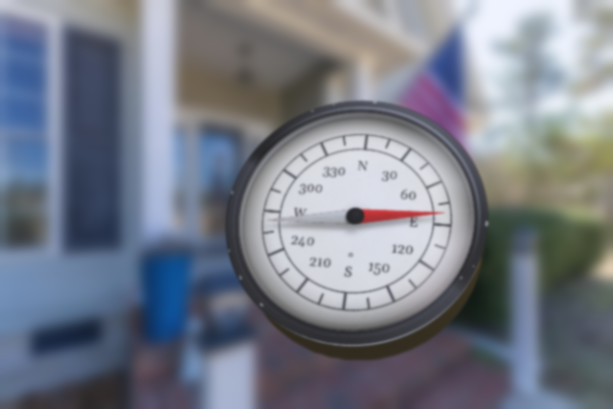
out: 82.5 °
